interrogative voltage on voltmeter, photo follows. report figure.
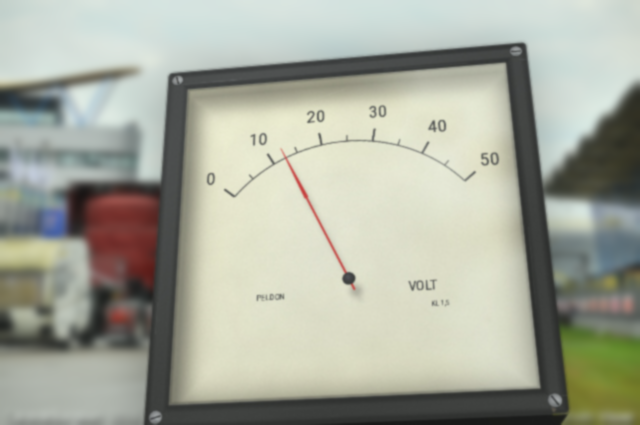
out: 12.5 V
